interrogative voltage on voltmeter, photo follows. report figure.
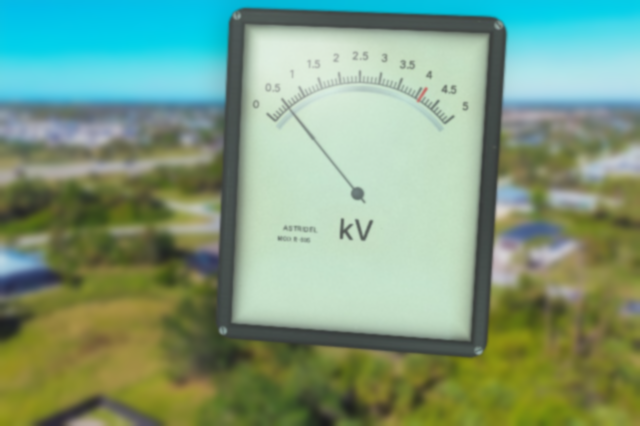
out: 0.5 kV
